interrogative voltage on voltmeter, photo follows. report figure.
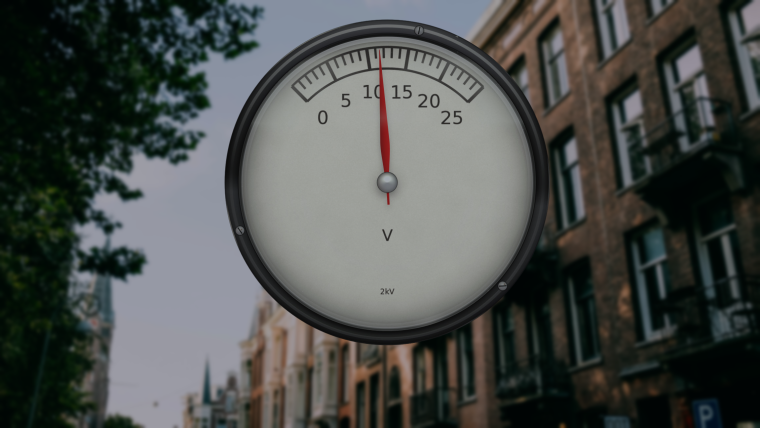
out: 11.5 V
